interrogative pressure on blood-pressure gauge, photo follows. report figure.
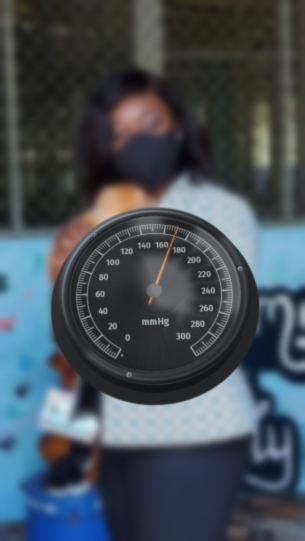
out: 170 mmHg
